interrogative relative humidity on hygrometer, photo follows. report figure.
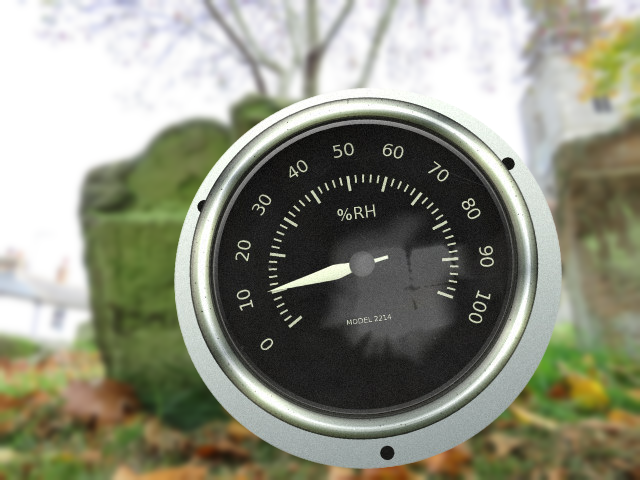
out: 10 %
